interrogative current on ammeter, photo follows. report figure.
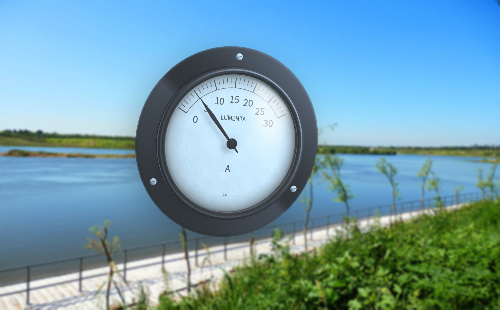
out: 5 A
